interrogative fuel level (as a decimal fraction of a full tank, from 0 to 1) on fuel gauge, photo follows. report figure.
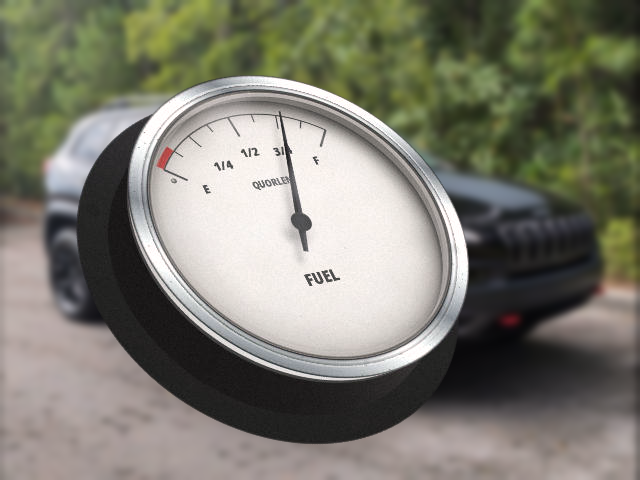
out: 0.75
